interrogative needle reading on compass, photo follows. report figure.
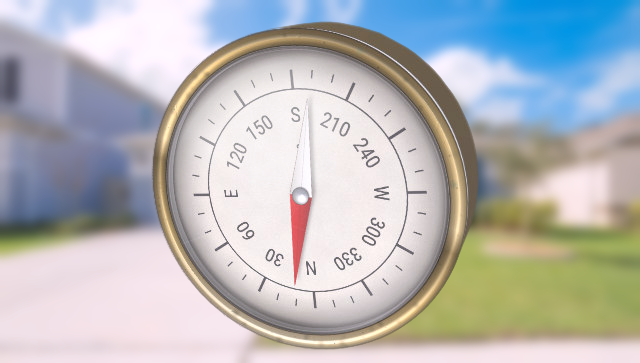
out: 10 °
